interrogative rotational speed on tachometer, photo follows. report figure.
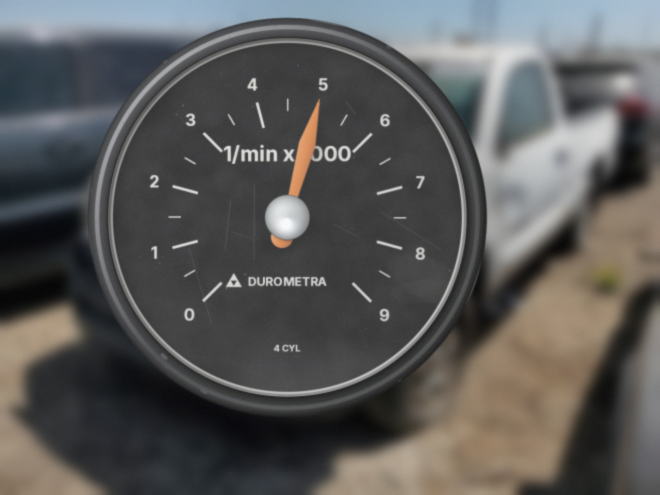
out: 5000 rpm
